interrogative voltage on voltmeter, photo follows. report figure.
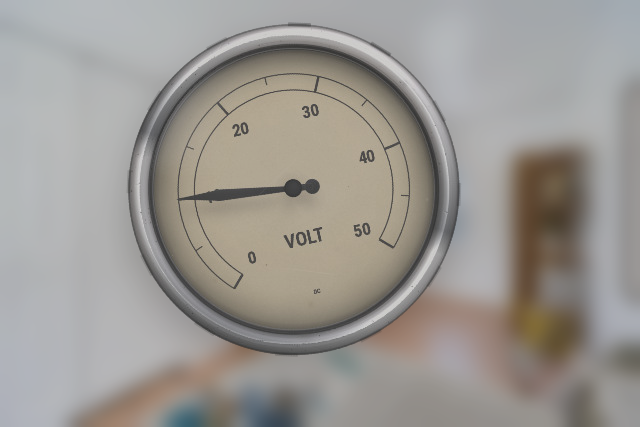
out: 10 V
